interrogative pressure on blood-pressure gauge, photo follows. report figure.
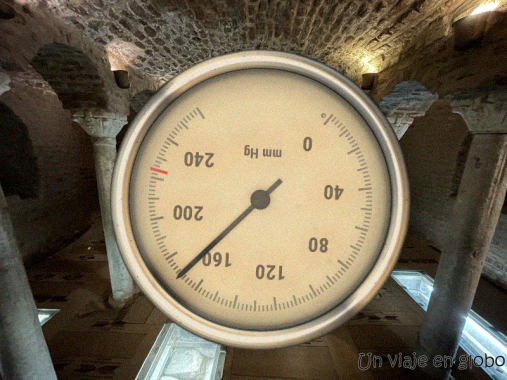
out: 170 mmHg
